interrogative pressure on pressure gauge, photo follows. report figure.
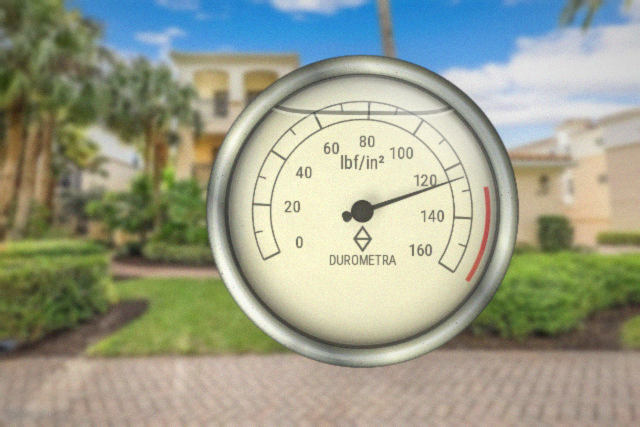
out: 125 psi
